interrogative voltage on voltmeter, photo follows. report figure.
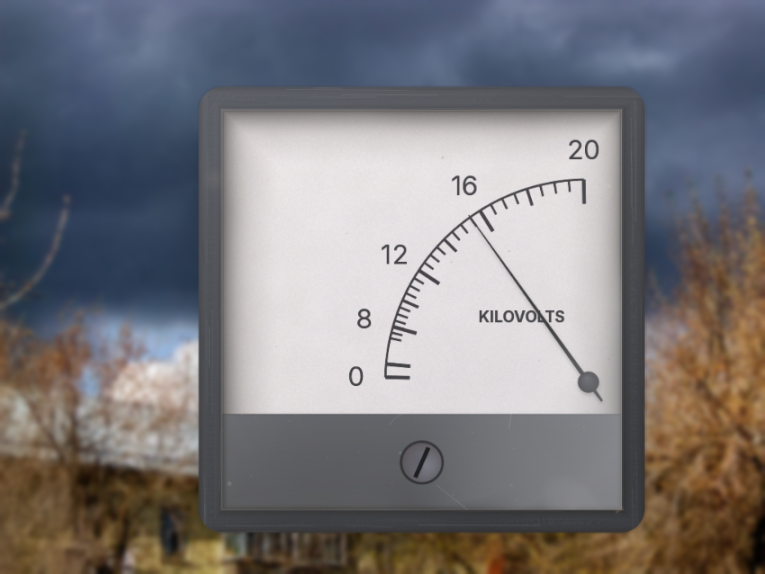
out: 15.5 kV
